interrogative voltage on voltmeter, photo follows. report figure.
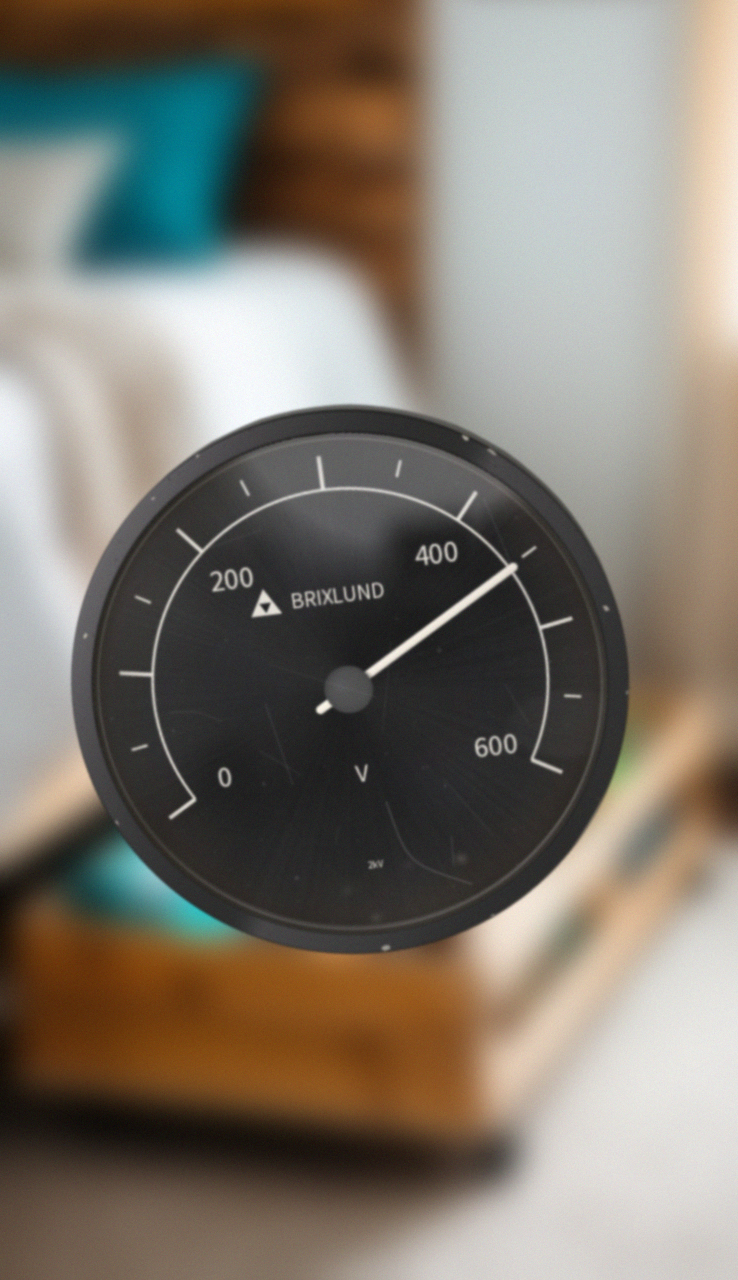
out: 450 V
